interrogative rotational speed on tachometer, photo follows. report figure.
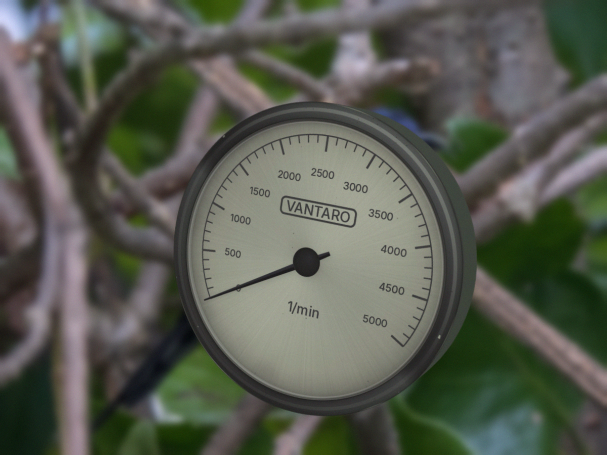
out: 0 rpm
